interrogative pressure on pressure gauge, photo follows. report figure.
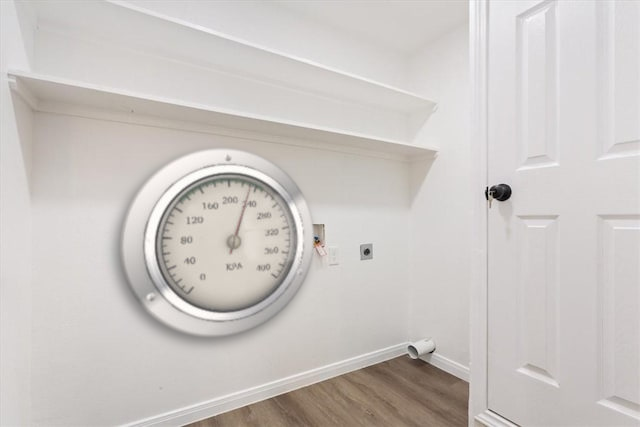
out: 230 kPa
